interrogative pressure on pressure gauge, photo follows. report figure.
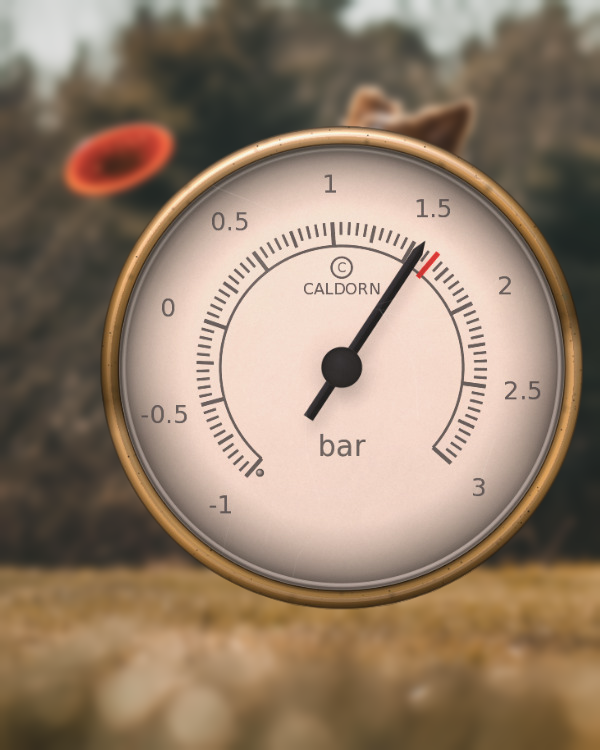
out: 1.55 bar
